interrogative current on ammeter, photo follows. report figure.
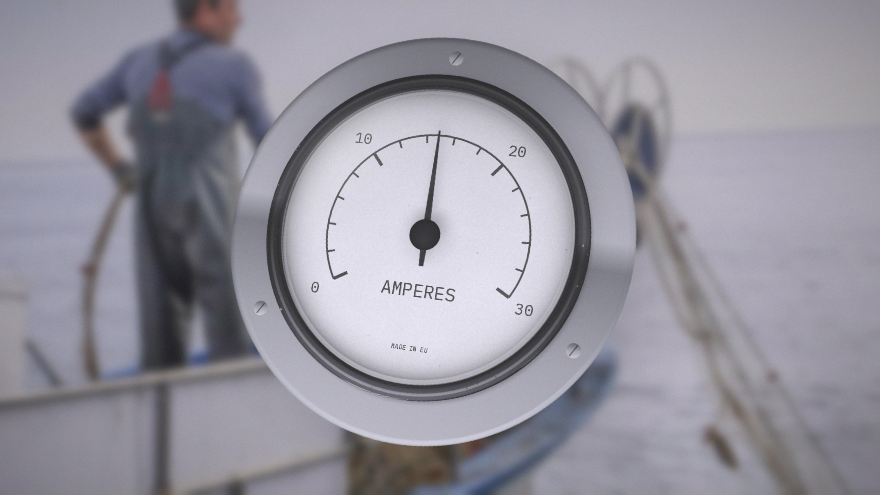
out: 15 A
